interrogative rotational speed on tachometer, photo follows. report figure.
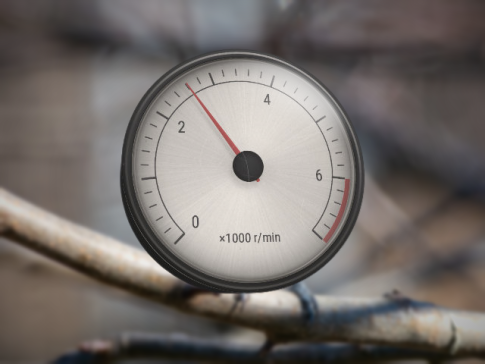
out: 2600 rpm
